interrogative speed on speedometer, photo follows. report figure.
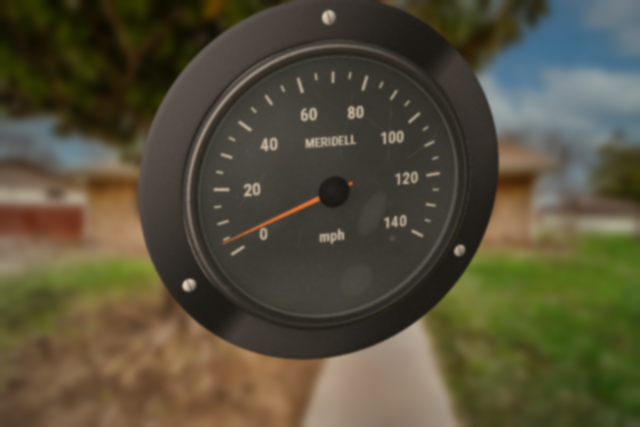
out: 5 mph
